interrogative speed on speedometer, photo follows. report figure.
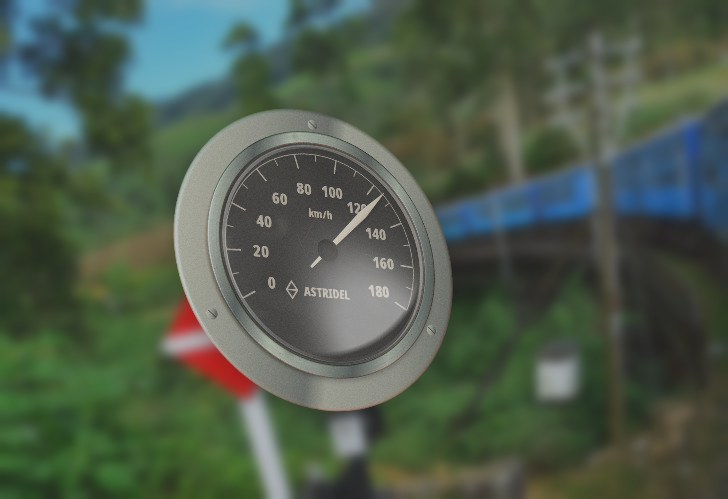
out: 125 km/h
